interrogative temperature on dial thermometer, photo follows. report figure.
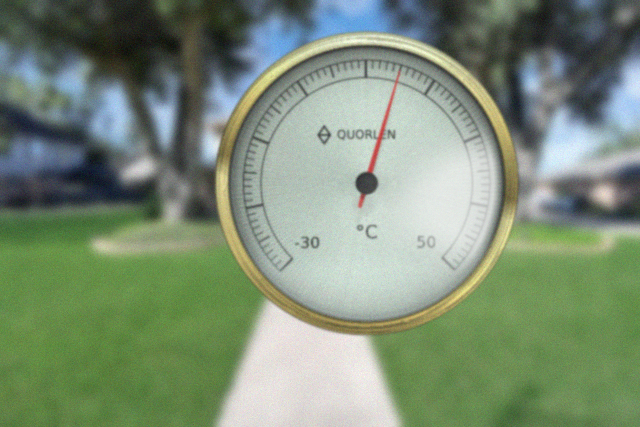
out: 15 °C
